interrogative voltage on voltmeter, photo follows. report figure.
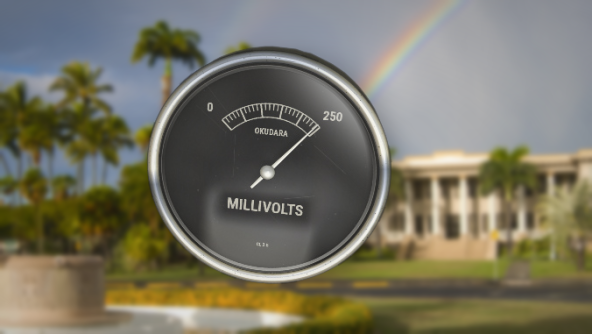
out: 240 mV
